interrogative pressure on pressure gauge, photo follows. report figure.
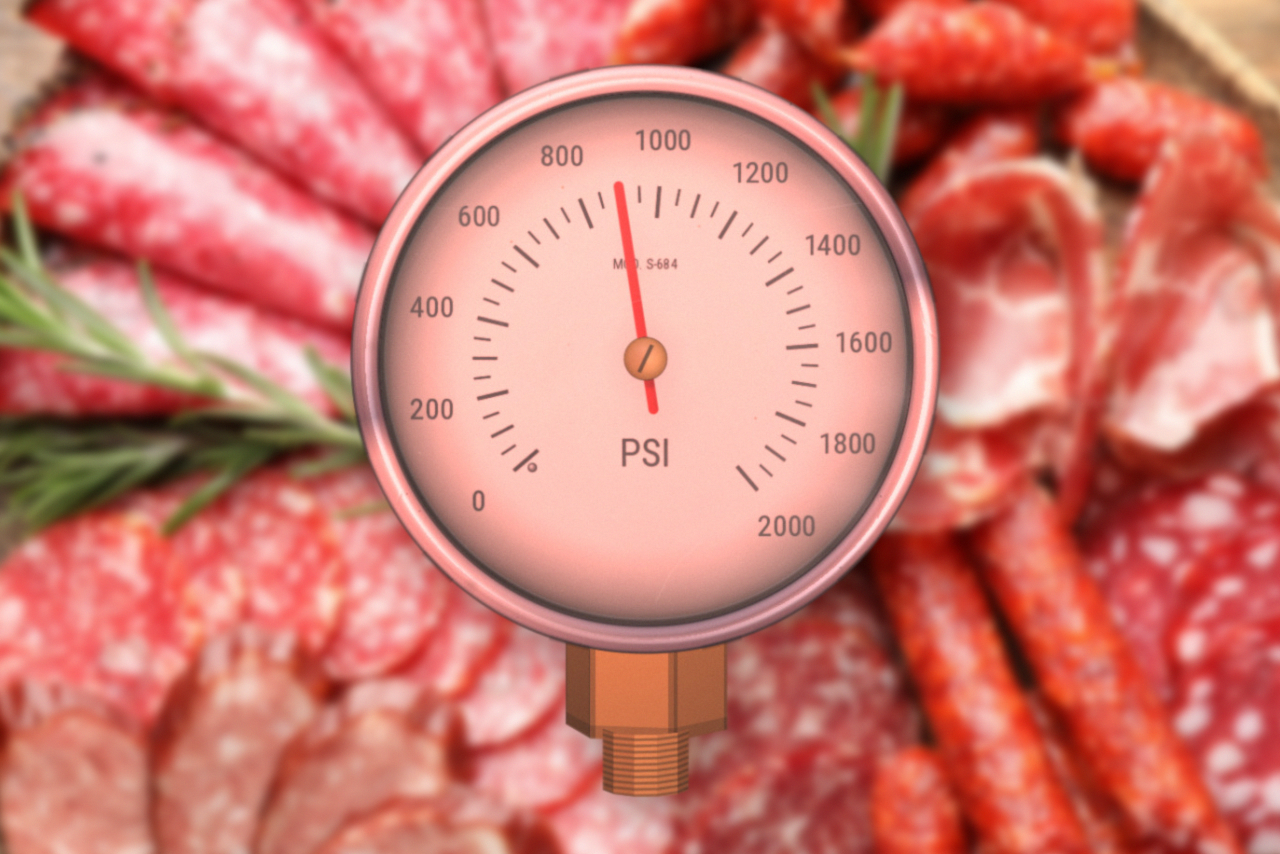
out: 900 psi
